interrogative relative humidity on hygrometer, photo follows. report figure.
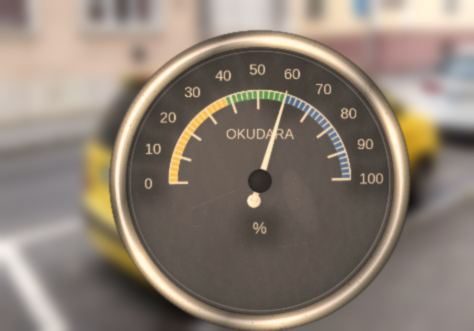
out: 60 %
